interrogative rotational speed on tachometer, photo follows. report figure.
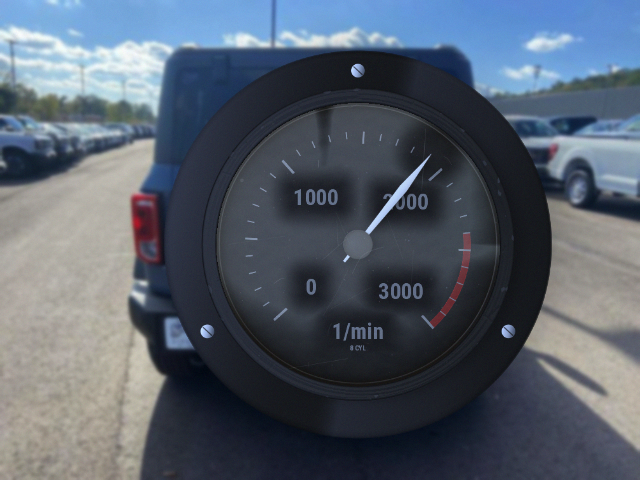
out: 1900 rpm
